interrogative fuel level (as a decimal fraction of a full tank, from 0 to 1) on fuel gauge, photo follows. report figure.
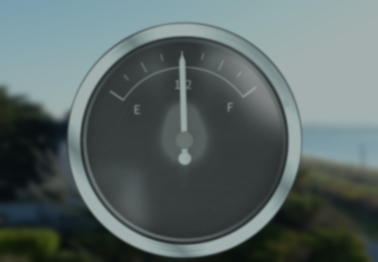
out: 0.5
